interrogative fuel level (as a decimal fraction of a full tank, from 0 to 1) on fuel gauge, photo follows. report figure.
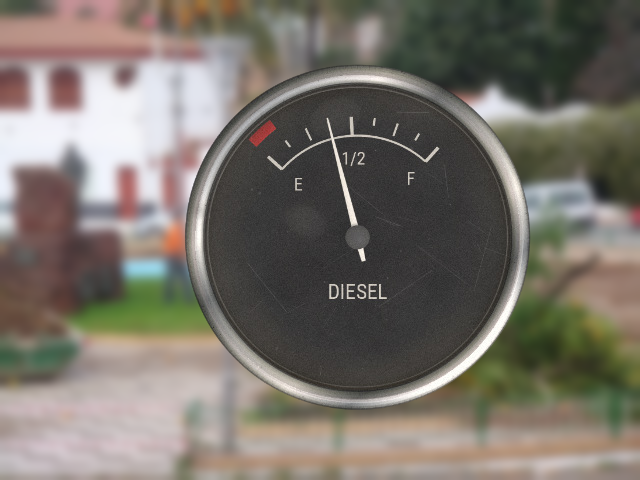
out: 0.375
